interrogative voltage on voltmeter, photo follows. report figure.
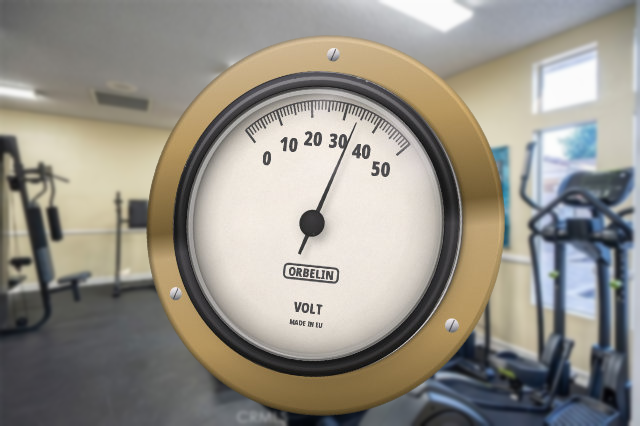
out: 35 V
